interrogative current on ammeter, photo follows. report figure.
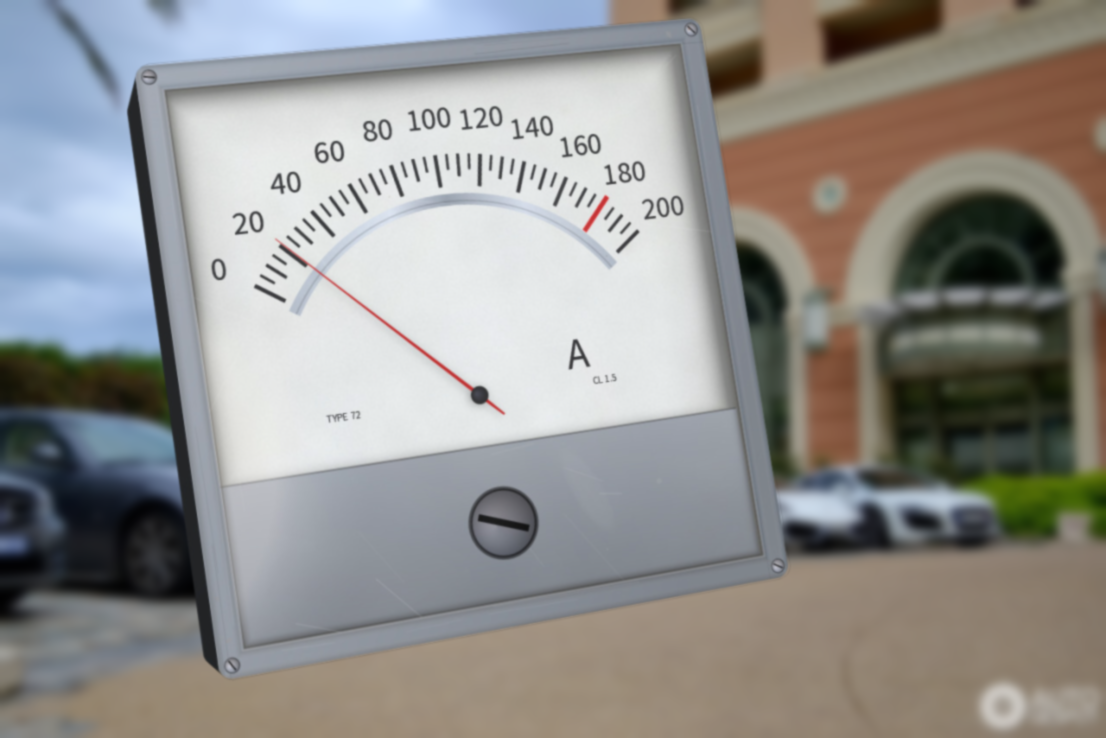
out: 20 A
